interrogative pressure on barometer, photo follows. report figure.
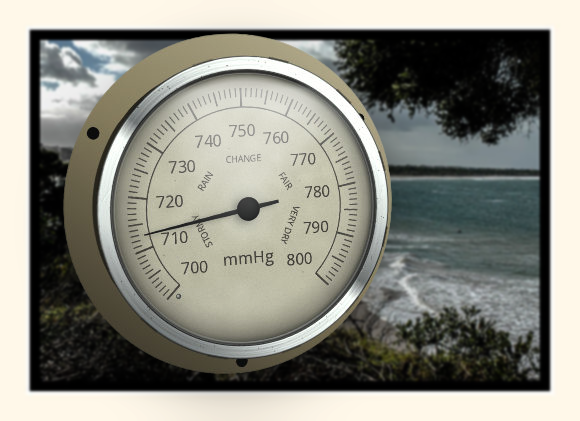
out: 713 mmHg
